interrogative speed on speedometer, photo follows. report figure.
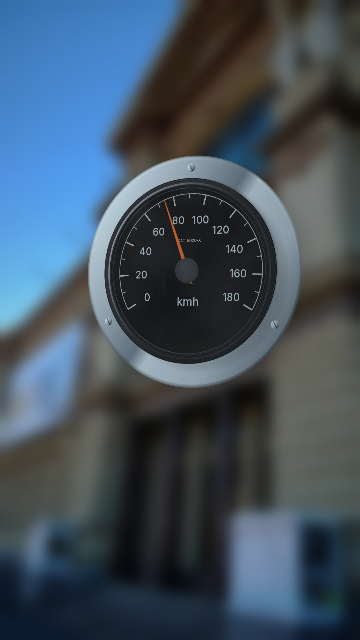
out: 75 km/h
